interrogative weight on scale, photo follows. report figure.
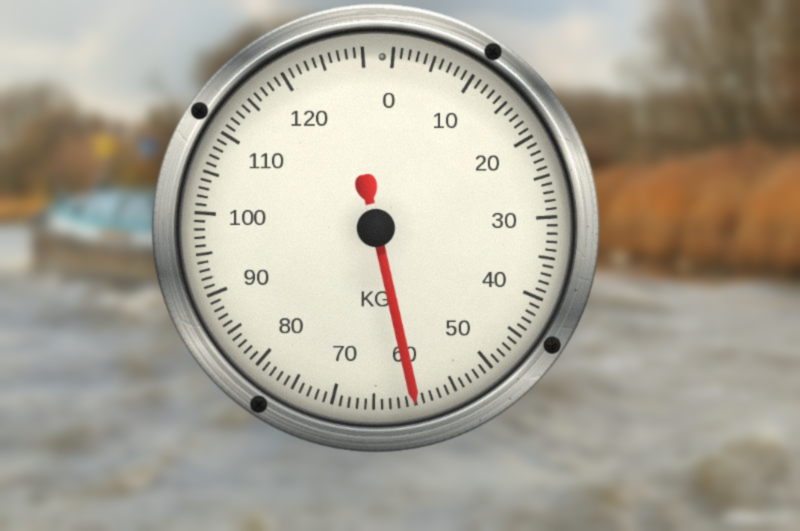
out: 60 kg
